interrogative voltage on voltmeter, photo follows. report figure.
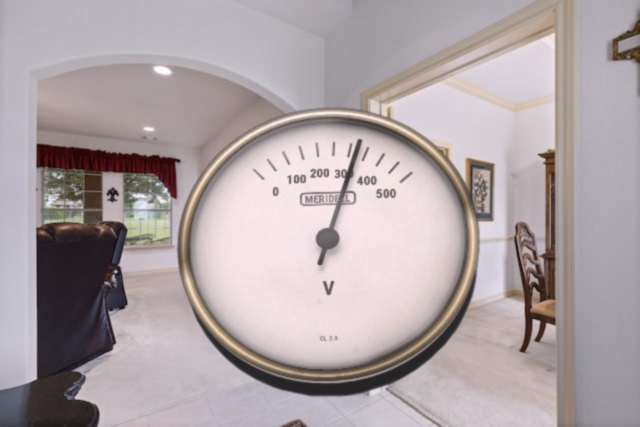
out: 325 V
